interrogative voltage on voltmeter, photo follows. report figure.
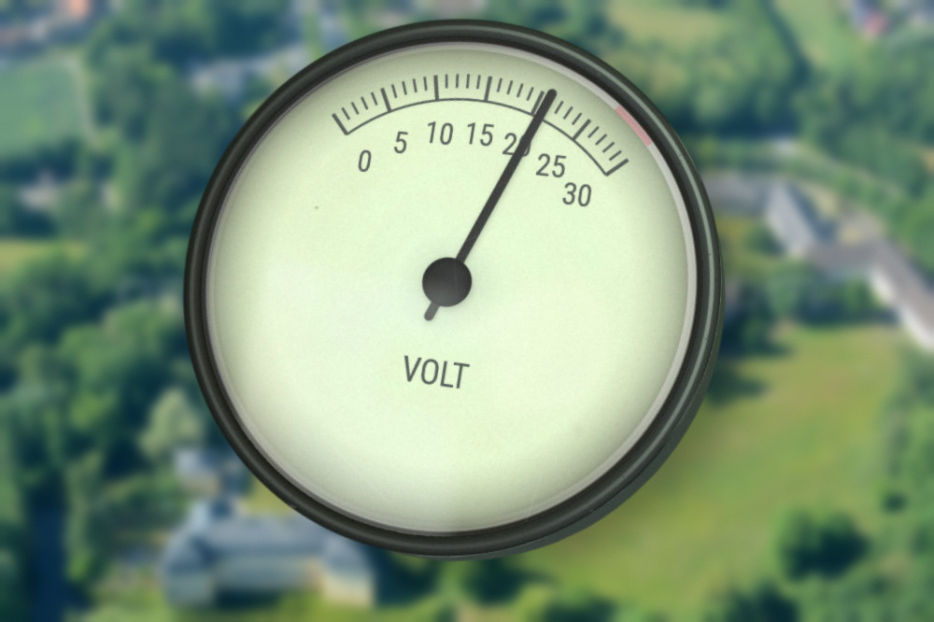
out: 21 V
